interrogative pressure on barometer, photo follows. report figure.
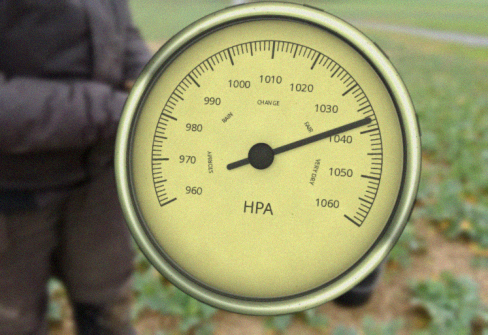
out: 1038 hPa
